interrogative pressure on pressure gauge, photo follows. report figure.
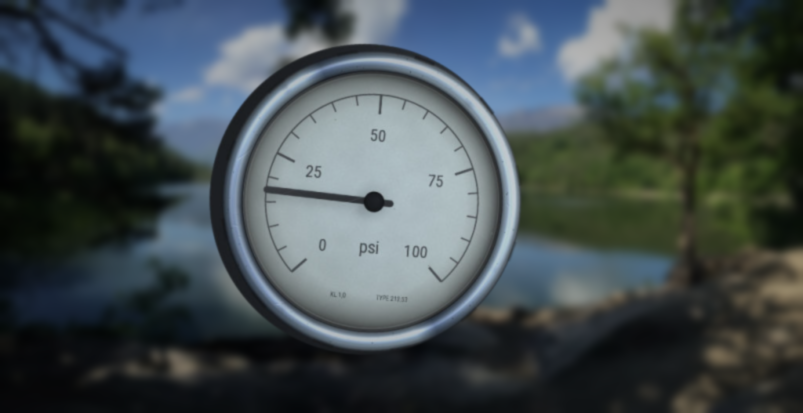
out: 17.5 psi
